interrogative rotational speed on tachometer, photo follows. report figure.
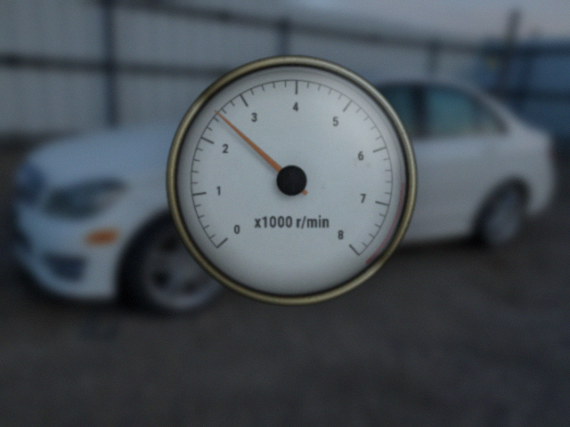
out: 2500 rpm
